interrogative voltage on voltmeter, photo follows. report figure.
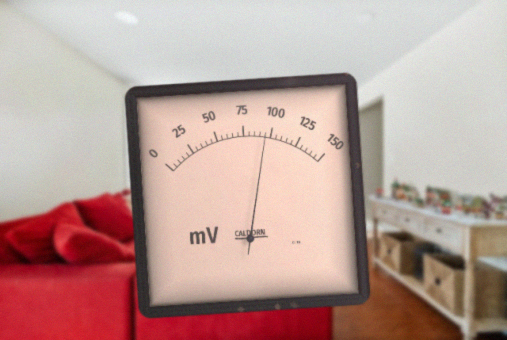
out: 95 mV
